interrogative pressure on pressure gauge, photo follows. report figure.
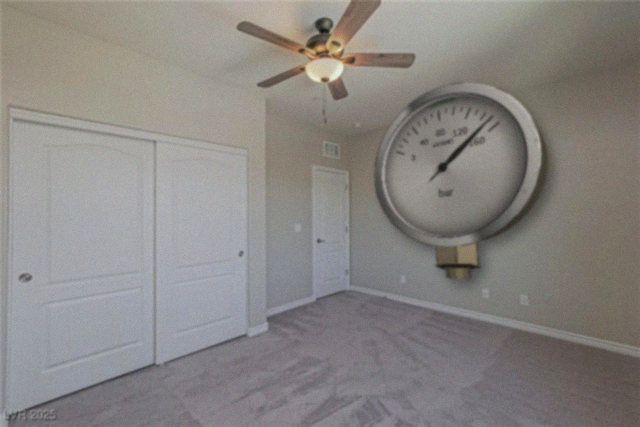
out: 150 bar
